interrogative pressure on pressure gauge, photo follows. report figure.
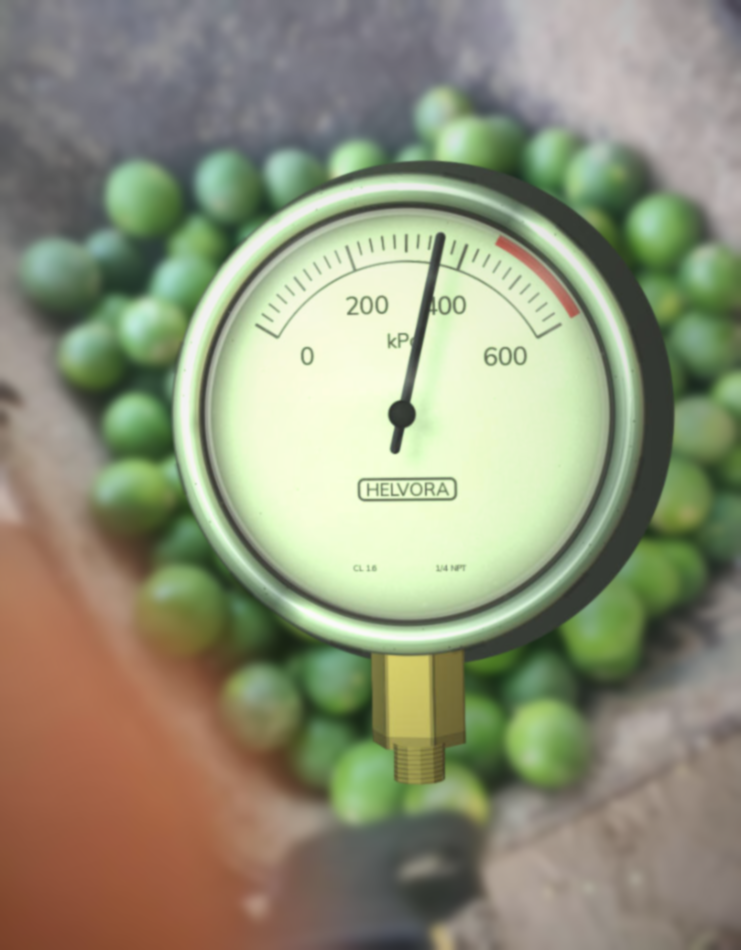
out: 360 kPa
